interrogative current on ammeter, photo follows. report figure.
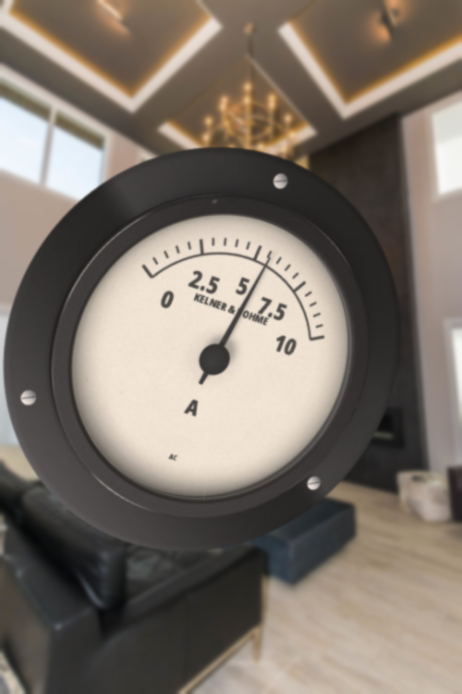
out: 5.5 A
